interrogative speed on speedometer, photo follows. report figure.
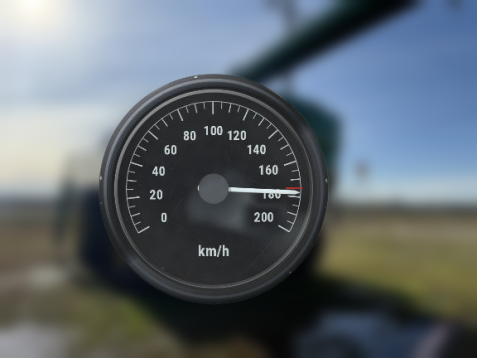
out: 177.5 km/h
